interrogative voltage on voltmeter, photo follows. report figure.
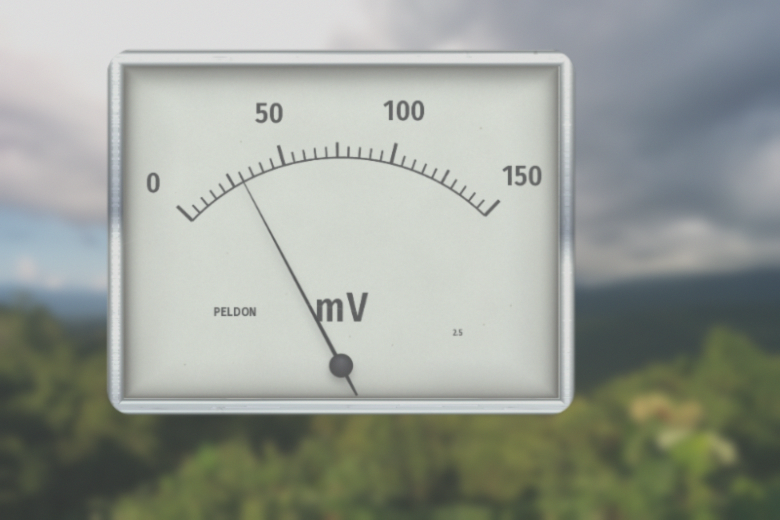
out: 30 mV
